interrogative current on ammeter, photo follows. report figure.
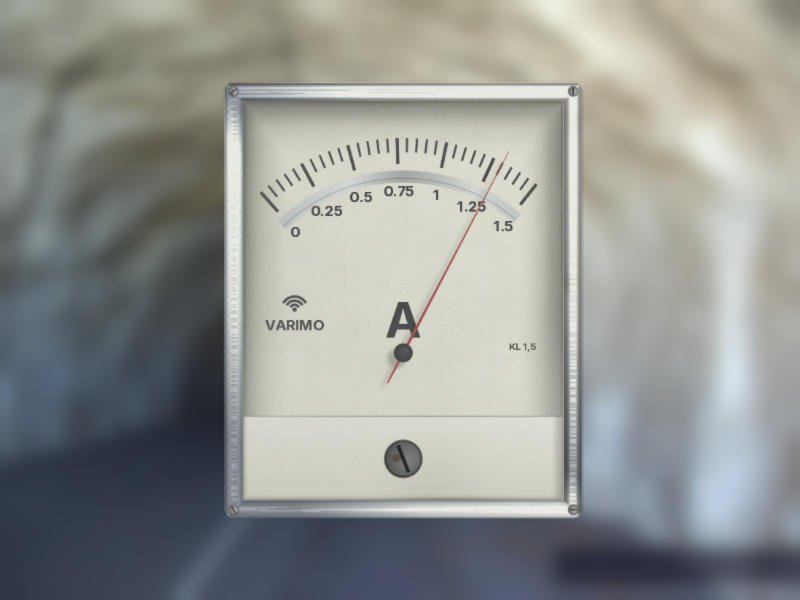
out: 1.3 A
